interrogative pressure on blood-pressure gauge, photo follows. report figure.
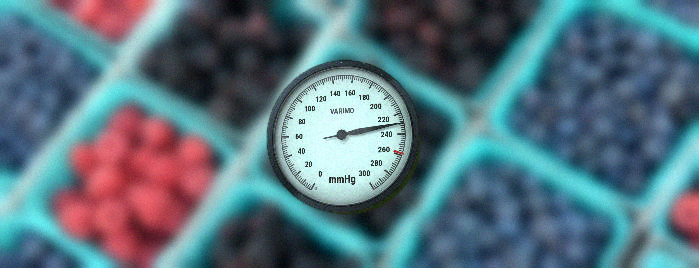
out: 230 mmHg
